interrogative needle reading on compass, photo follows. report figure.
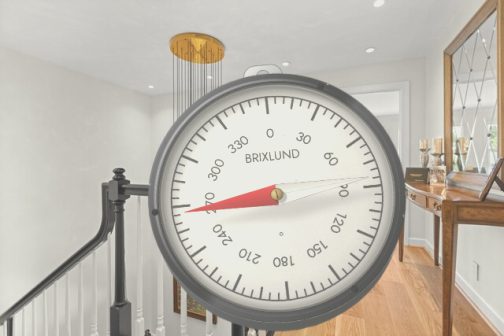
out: 265 °
